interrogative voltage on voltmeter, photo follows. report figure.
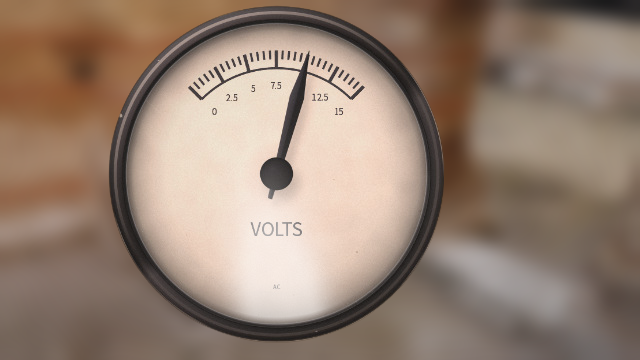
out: 10 V
